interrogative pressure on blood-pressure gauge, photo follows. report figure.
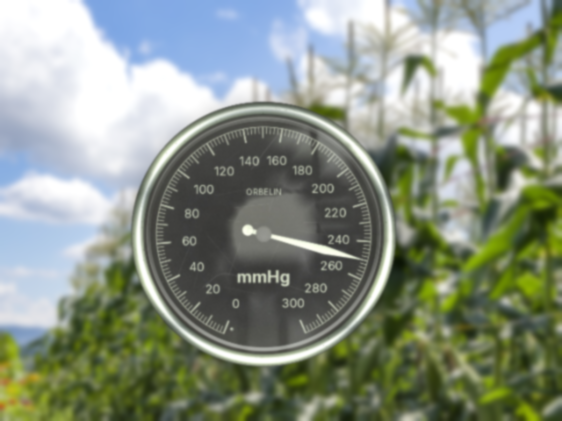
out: 250 mmHg
